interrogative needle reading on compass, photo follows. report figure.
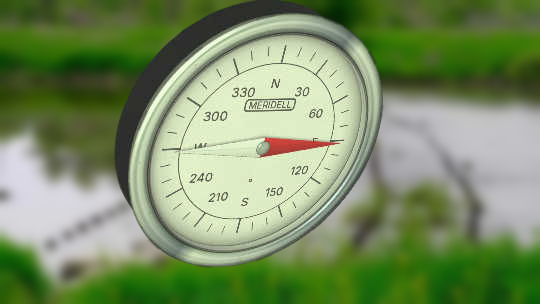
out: 90 °
